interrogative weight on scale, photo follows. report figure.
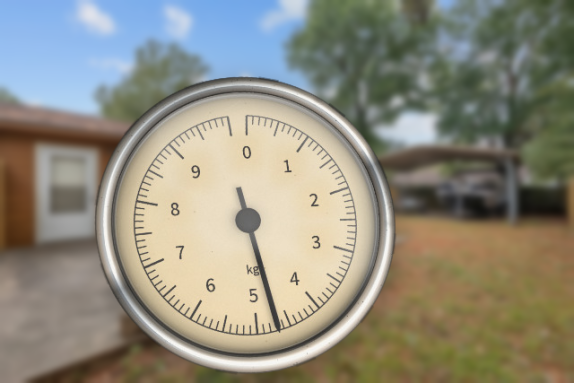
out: 4.7 kg
